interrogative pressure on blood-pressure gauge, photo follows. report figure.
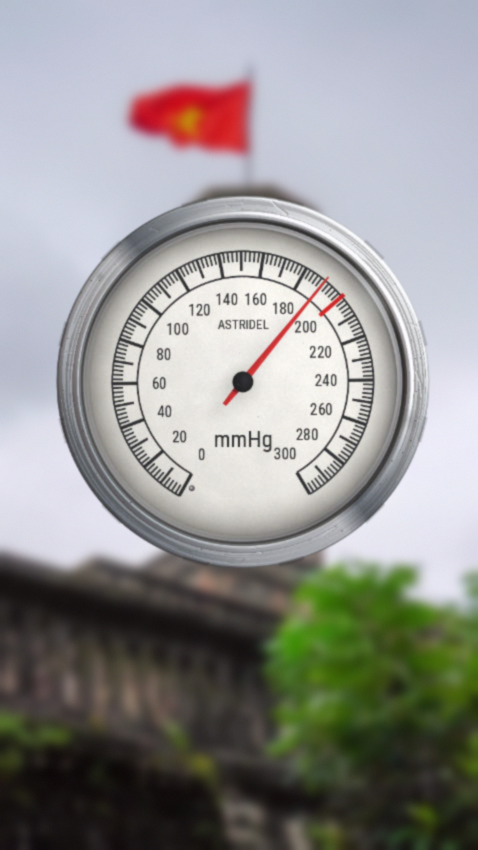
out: 190 mmHg
